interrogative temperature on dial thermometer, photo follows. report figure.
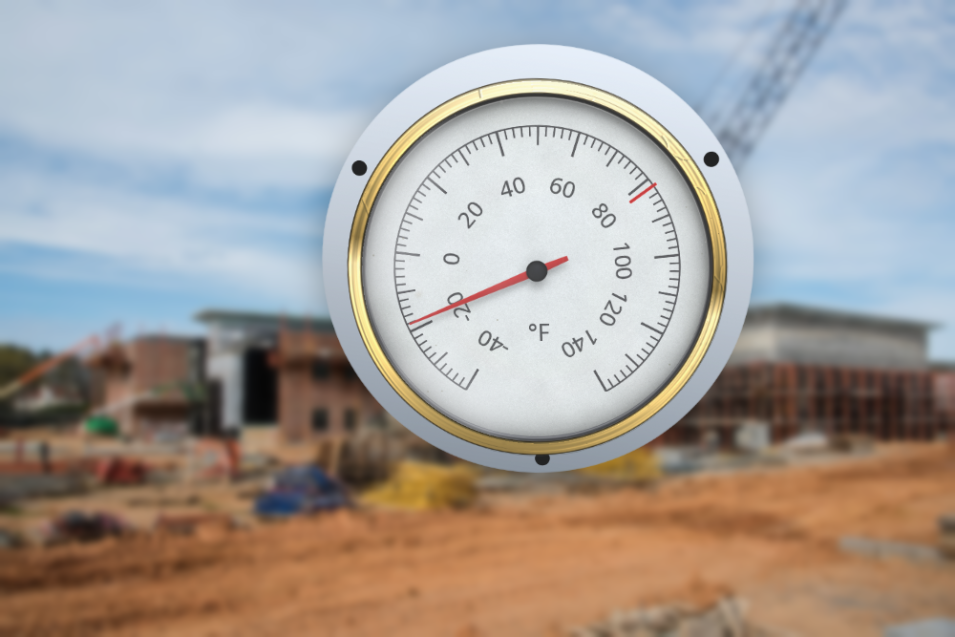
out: -18 °F
